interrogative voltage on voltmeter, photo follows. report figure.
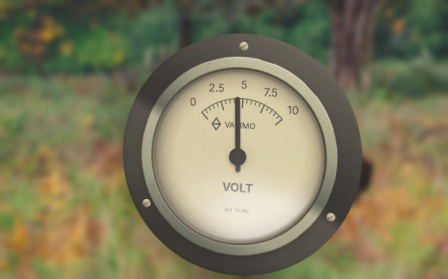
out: 4.5 V
